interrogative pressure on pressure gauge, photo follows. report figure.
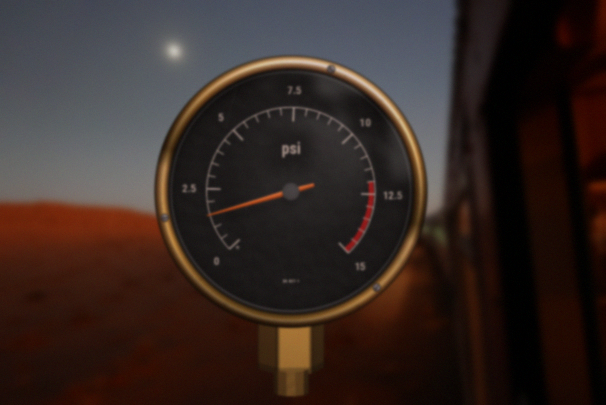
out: 1.5 psi
